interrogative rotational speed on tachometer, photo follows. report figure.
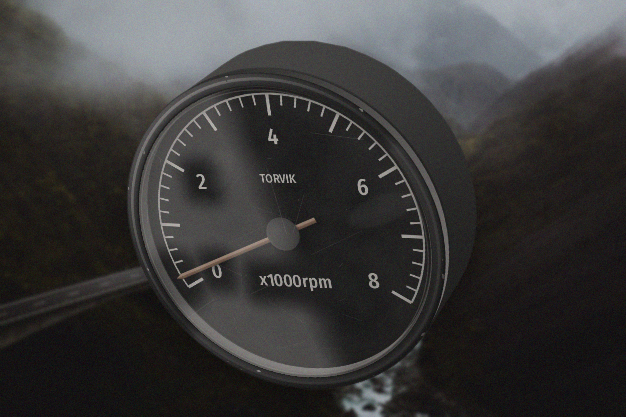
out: 200 rpm
